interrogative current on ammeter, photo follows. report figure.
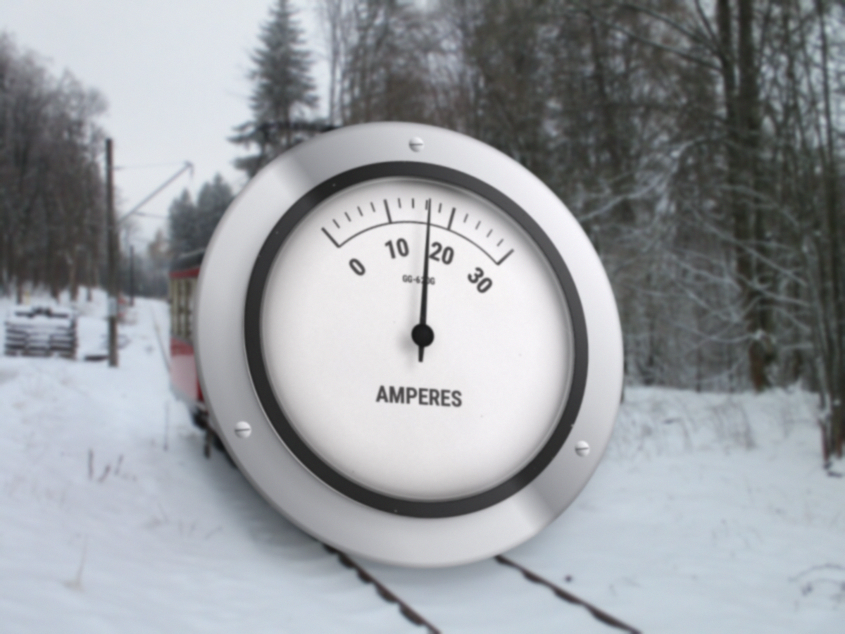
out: 16 A
